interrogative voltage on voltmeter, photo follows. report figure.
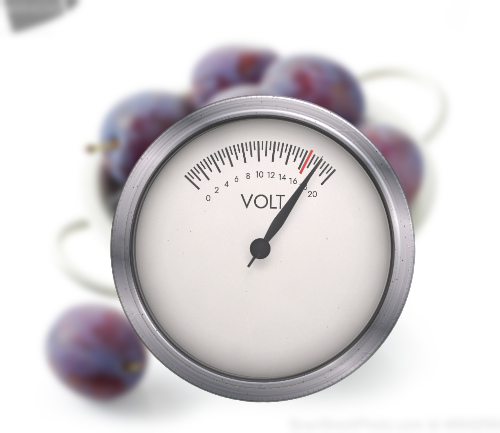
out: 18 V
